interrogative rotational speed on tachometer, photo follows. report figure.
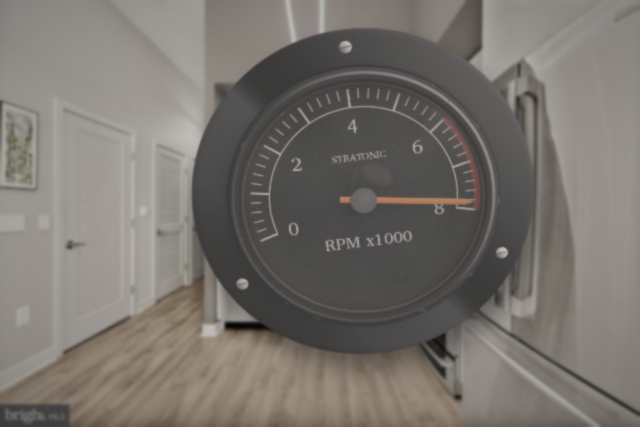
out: 7800 rpm
